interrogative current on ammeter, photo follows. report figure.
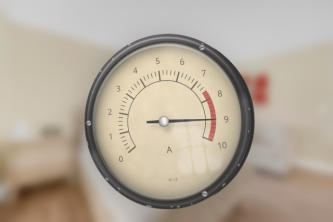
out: 9 A
